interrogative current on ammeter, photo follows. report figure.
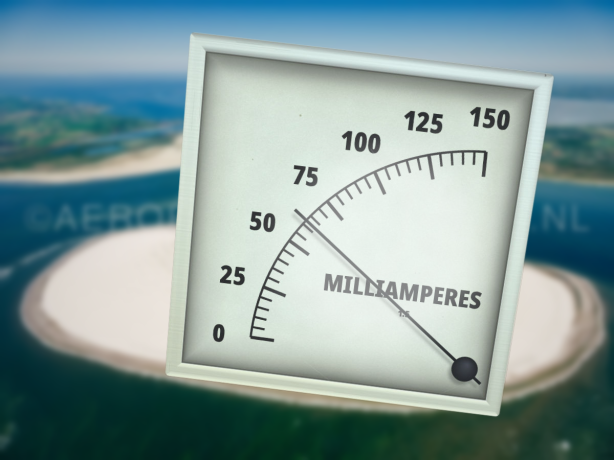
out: 62.5 mA
